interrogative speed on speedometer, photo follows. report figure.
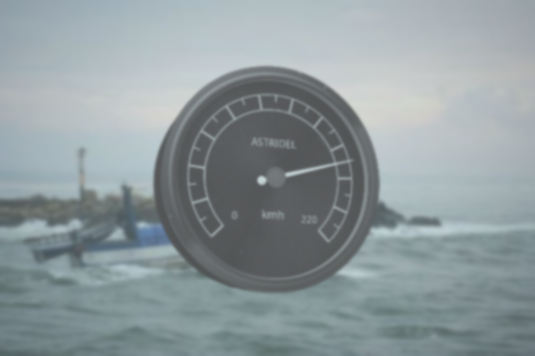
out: 170 km/h
